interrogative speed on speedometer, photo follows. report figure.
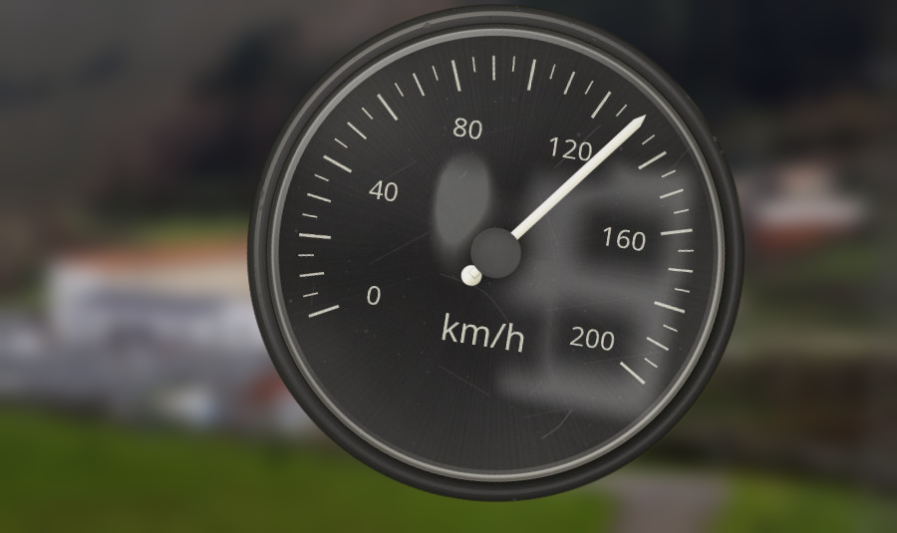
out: 130 km/h
